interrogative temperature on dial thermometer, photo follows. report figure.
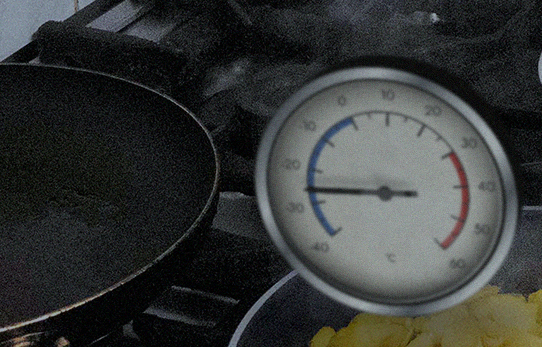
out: -25 °C
